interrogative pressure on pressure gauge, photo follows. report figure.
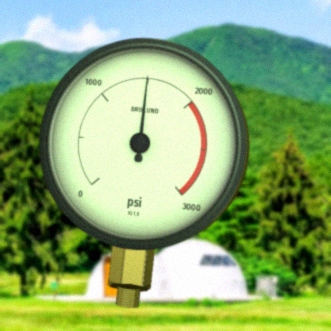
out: 1500 psi
